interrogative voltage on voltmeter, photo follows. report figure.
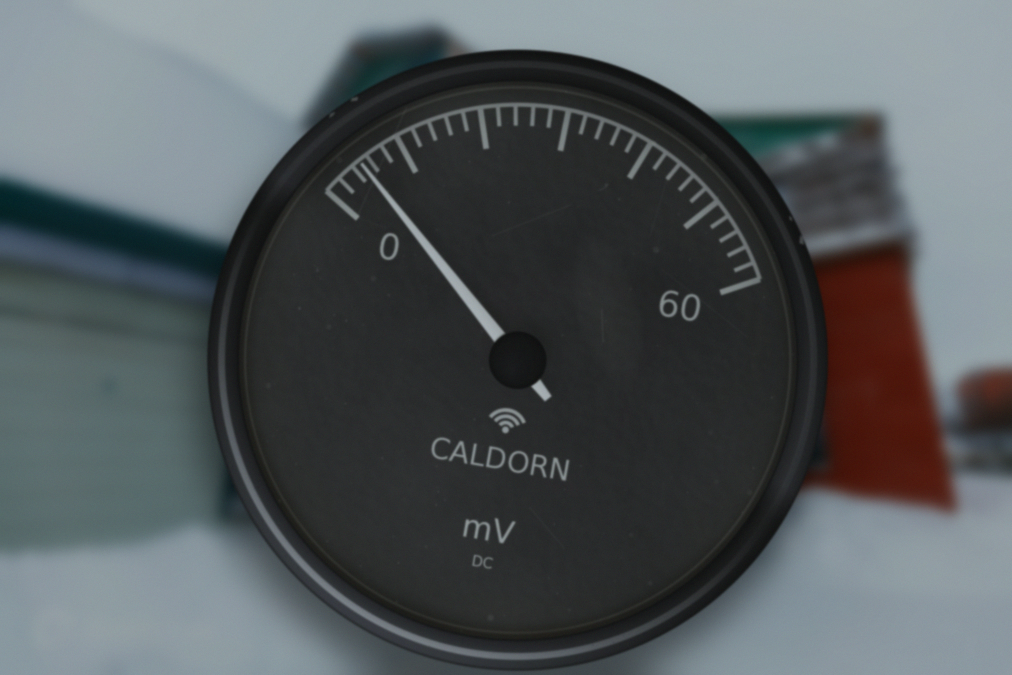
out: 5 mV
